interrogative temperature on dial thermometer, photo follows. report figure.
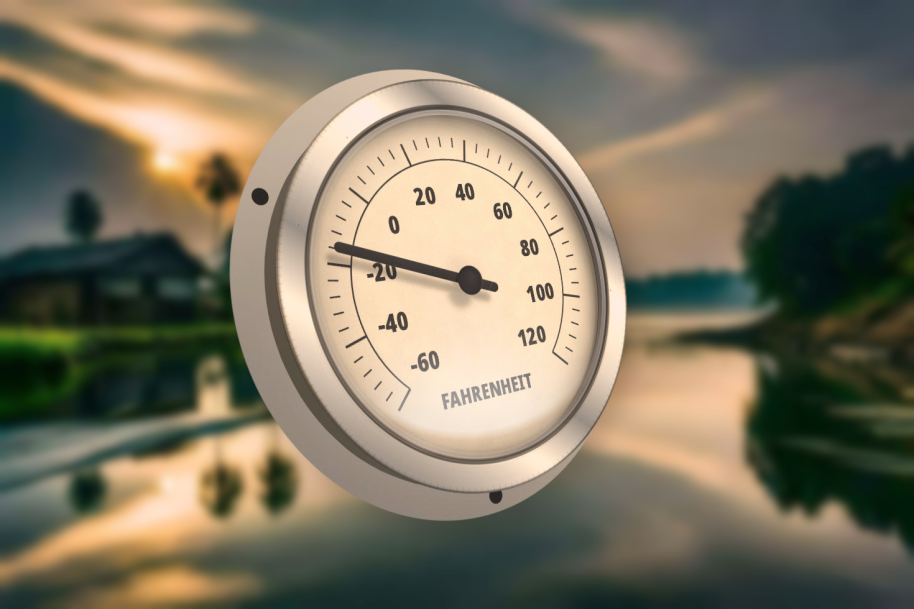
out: -16 °F
